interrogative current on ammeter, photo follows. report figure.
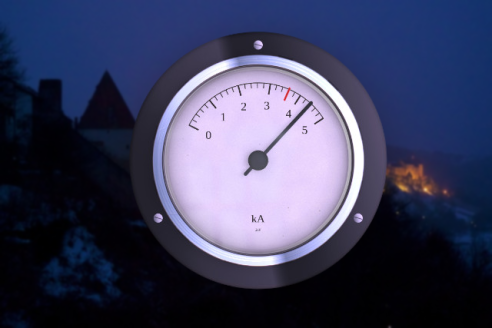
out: 4.4 kA
